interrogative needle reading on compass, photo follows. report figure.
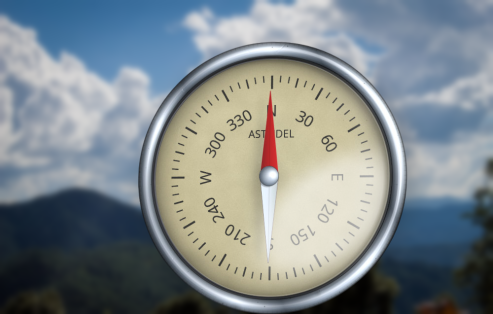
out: 0 °
